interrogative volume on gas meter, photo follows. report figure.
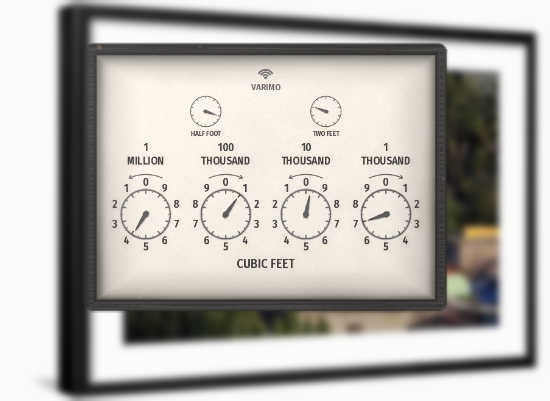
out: 409700 ft³
